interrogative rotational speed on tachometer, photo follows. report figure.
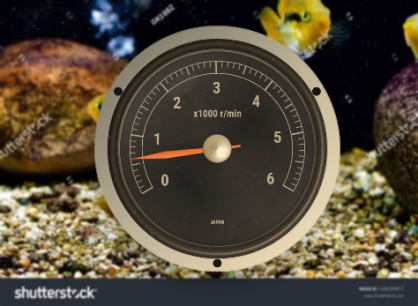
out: 600 rpm
